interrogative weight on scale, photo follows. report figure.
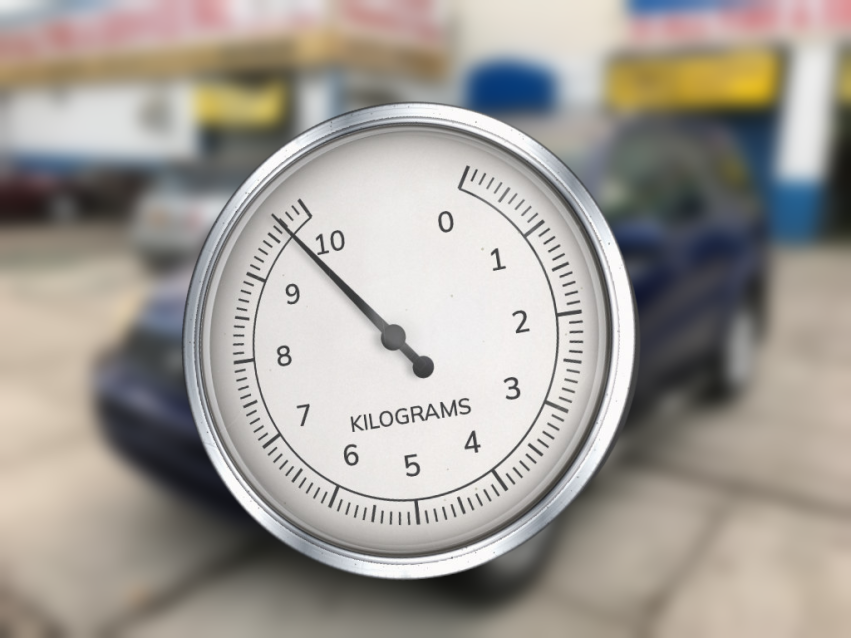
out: 9.7 kg
